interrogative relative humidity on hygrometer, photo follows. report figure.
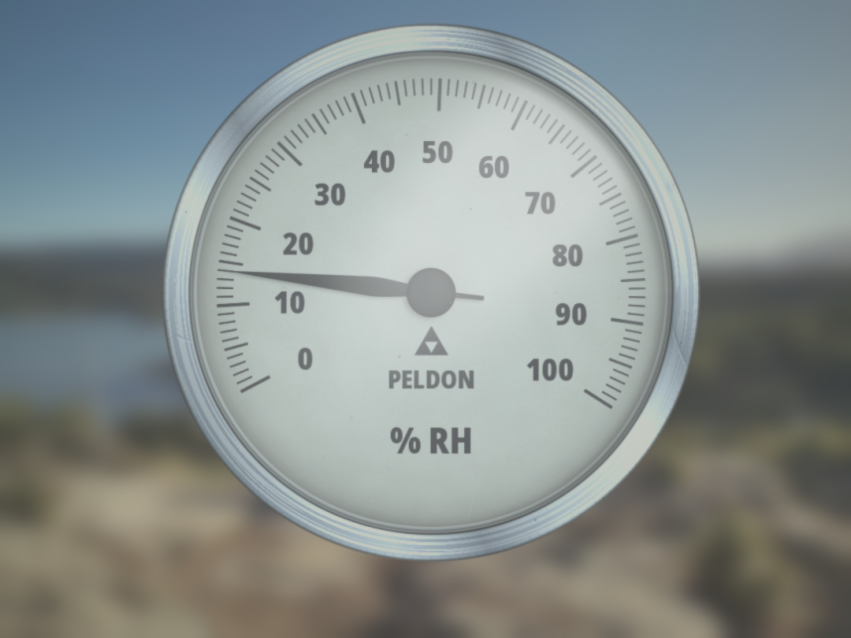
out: 14 %
